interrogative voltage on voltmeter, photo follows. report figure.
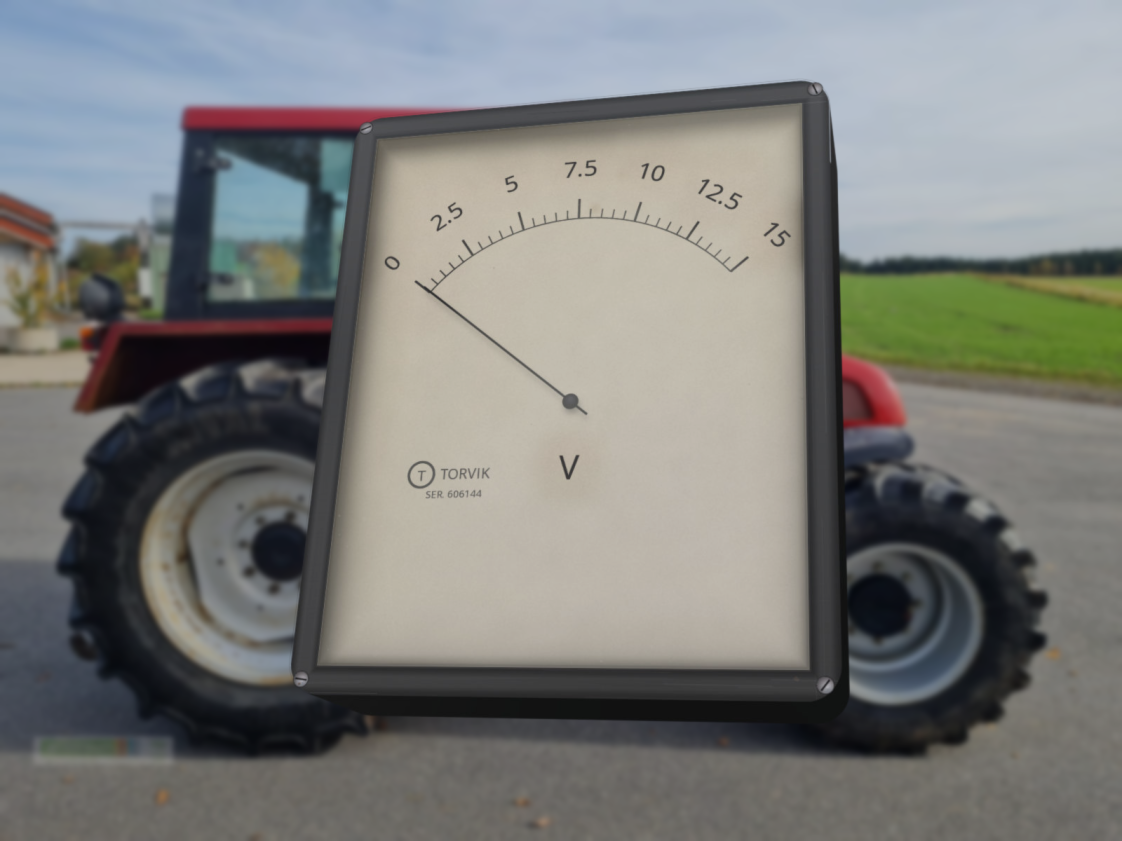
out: 0 V
